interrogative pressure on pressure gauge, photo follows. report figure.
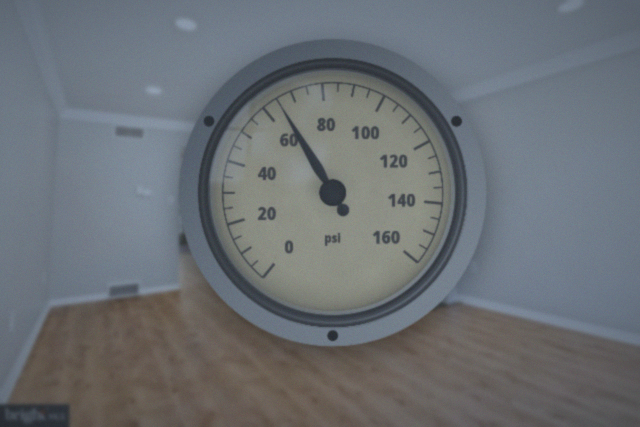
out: 65 psi
